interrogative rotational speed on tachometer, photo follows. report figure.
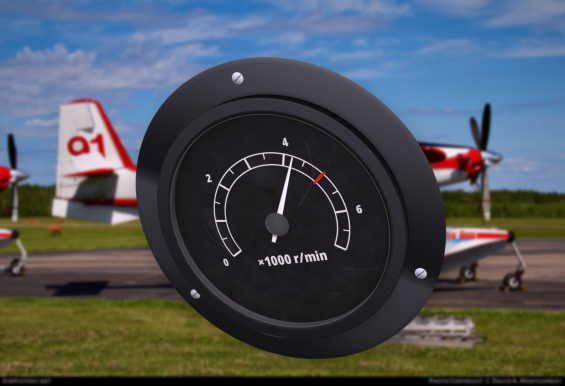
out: 4250 rpm
